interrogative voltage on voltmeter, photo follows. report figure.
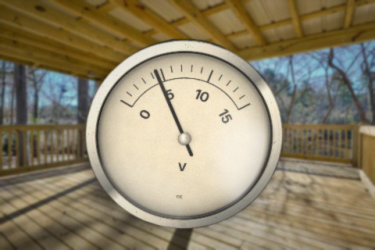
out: 4.5 V
